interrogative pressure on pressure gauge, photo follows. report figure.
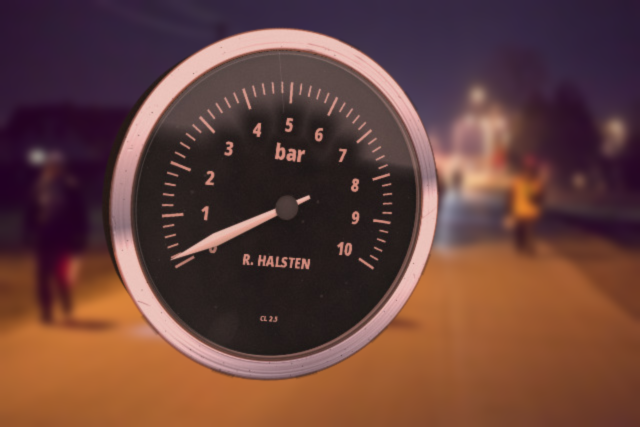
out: 0.2 bar
